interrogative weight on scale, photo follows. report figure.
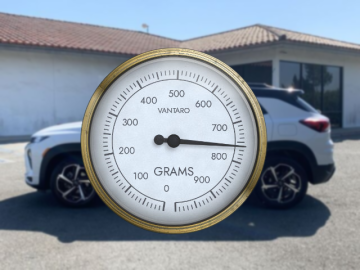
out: 760 g
